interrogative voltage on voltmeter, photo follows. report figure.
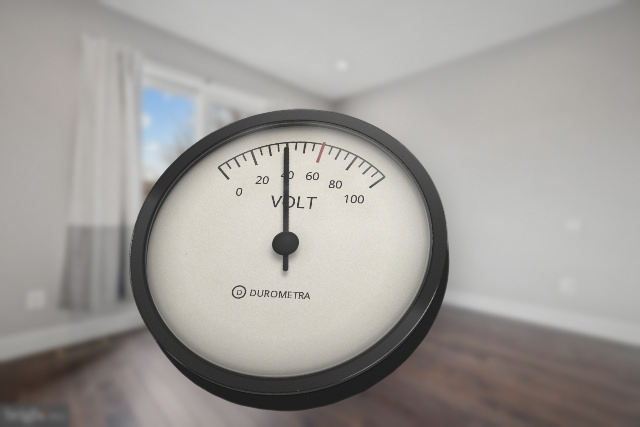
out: 40 V
